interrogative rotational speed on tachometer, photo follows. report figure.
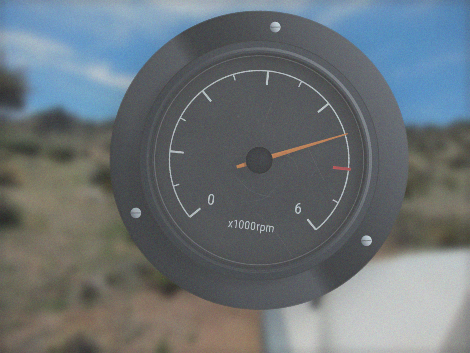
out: 4500 rpm
